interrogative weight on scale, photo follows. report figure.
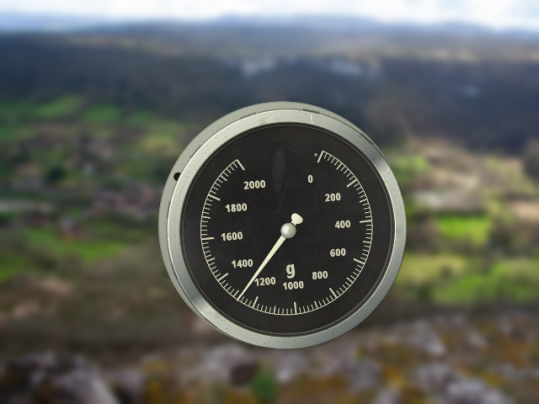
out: 1280 g
